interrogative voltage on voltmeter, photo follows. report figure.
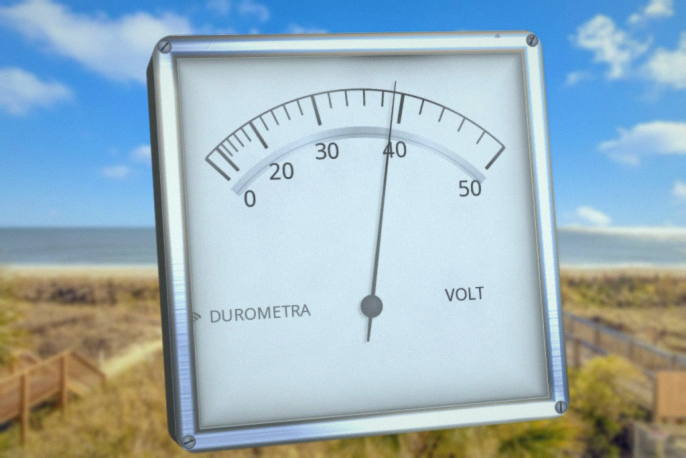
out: 39 V
